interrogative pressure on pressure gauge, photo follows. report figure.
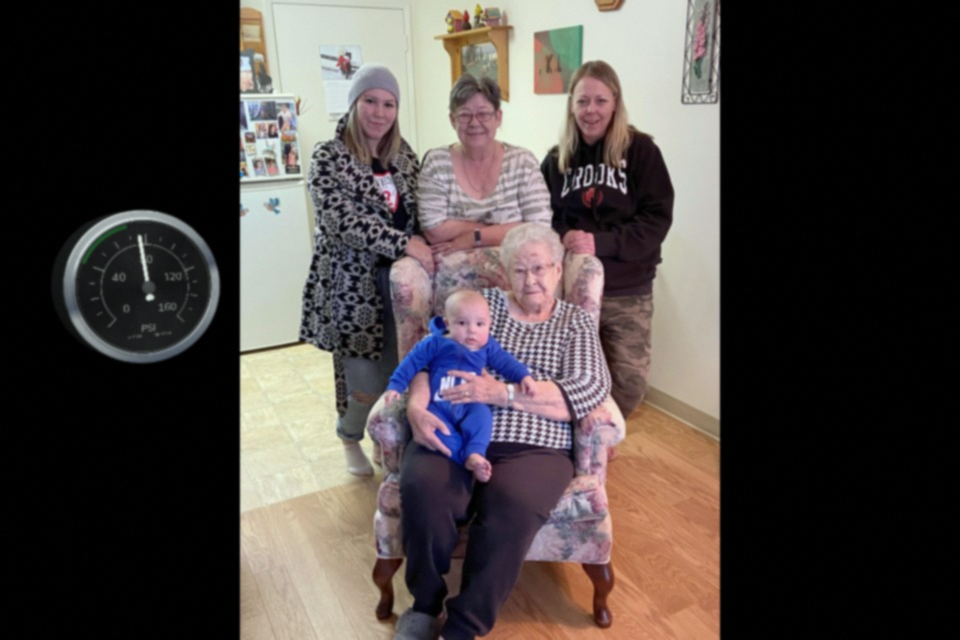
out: 75 psi
